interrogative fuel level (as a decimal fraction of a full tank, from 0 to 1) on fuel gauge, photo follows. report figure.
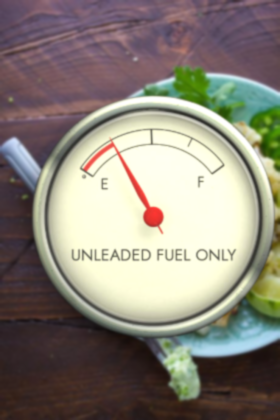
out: 0.25
